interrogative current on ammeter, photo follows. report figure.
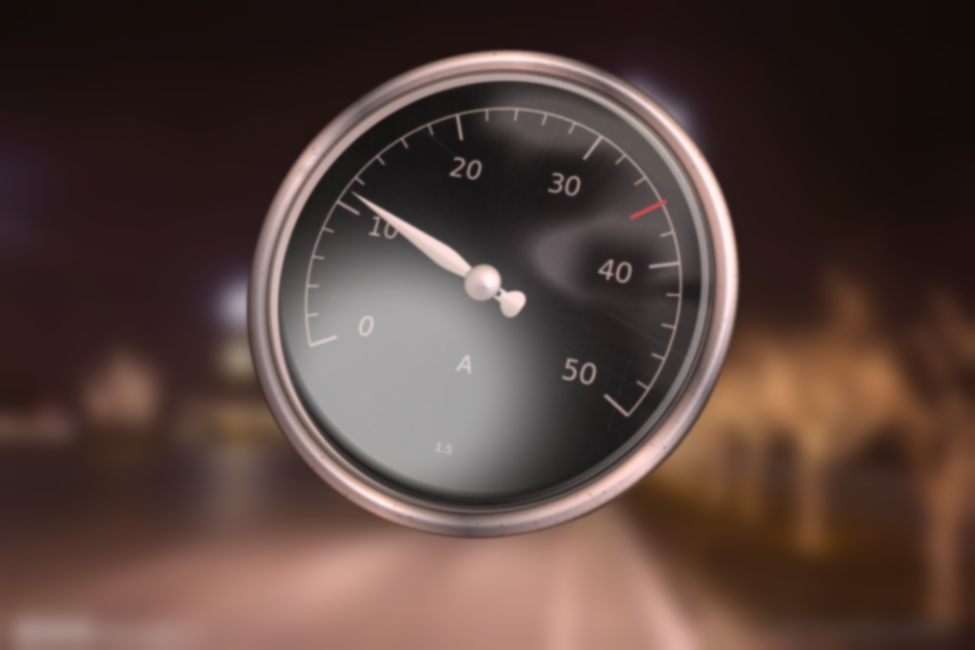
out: 11 A
